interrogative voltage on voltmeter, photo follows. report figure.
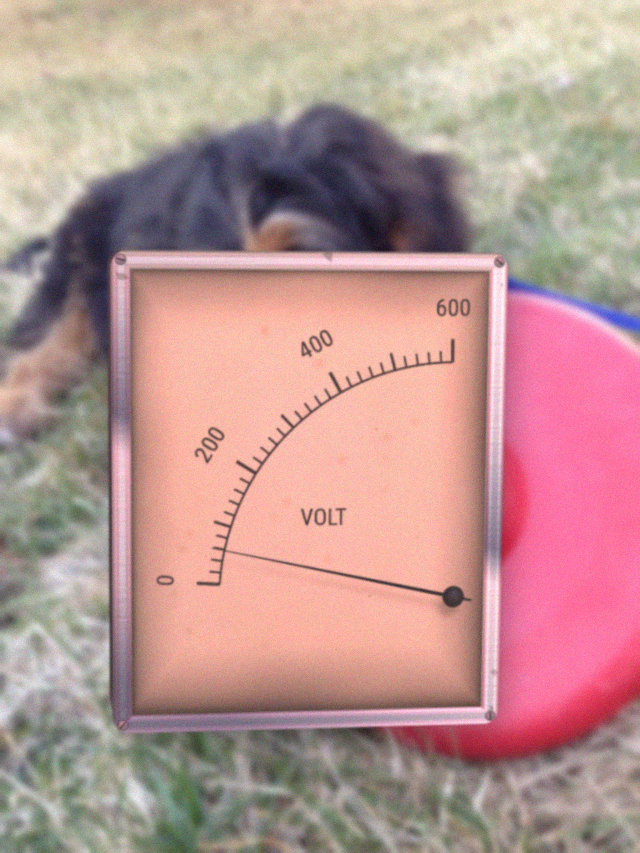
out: 60 V
